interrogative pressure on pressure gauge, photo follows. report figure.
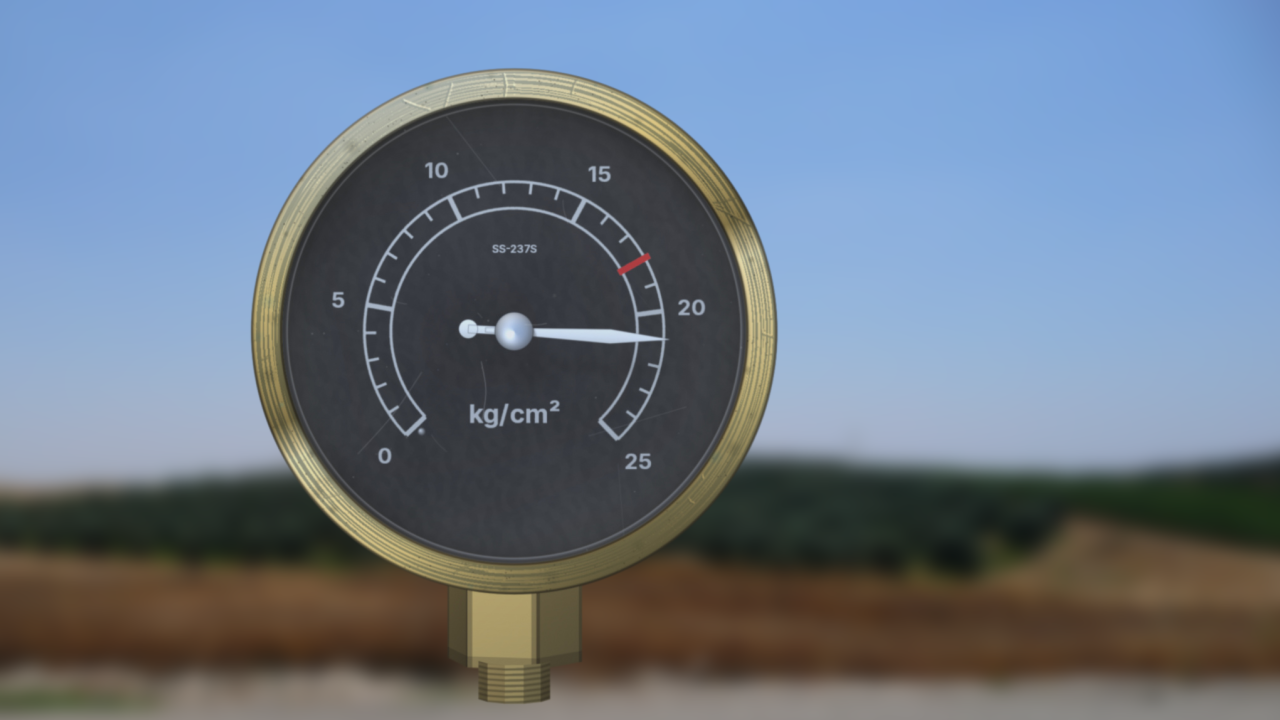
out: 21 kg/cm²
